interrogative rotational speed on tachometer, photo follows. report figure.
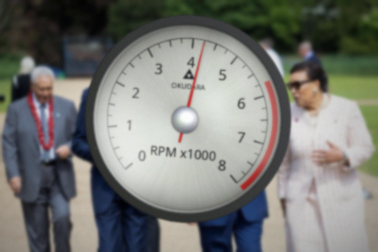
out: 4250 rpm
